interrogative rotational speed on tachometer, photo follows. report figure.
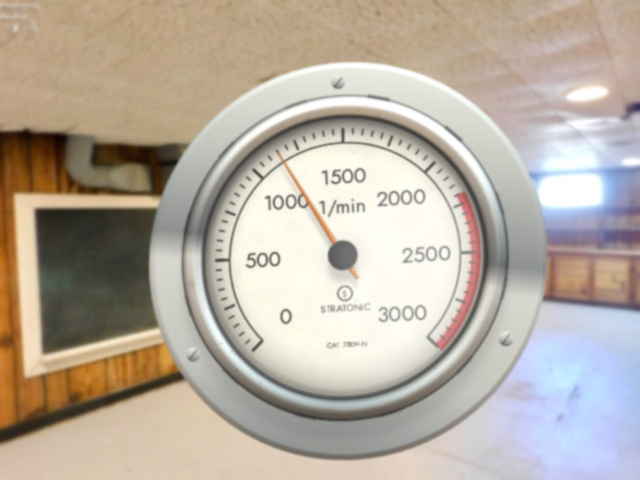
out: 1150 rpm
